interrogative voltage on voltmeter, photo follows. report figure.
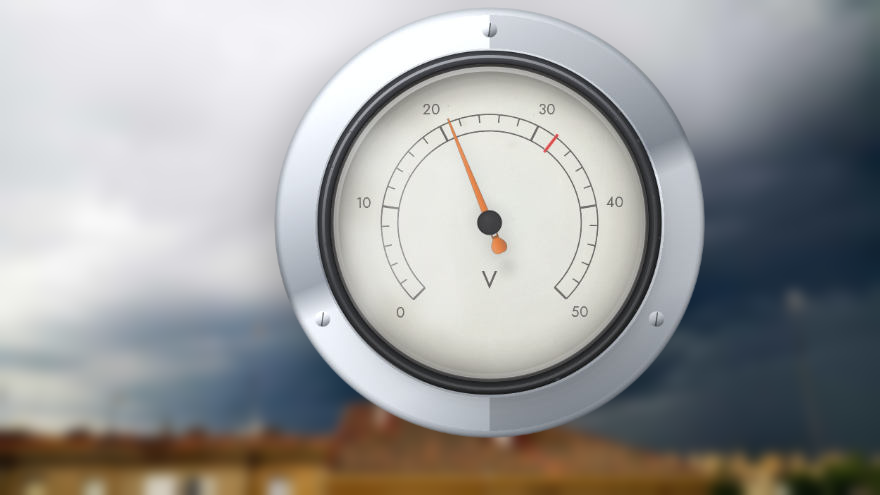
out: 21 V
